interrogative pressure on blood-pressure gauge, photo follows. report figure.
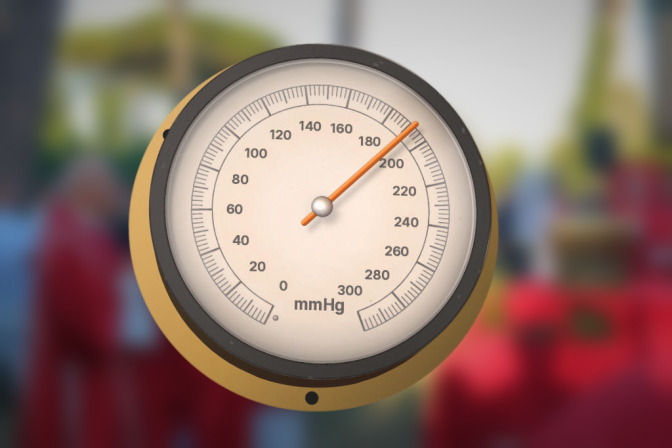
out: 192 mmHg
